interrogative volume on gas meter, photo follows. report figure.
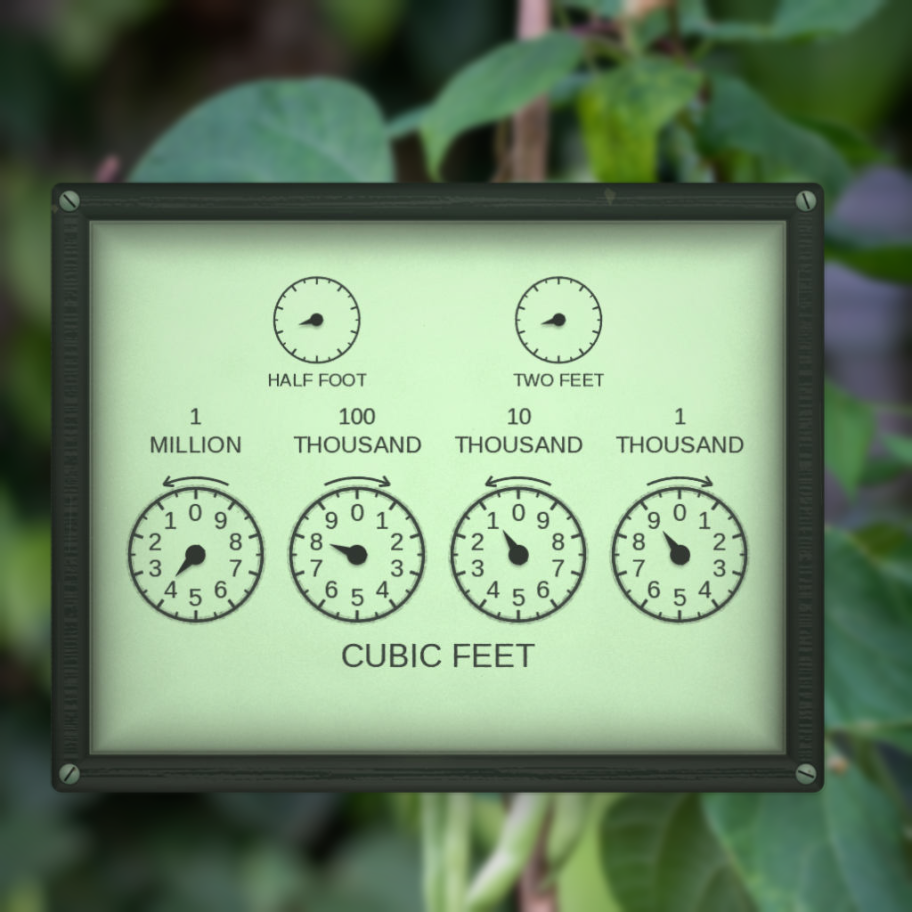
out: 380900 ft³
